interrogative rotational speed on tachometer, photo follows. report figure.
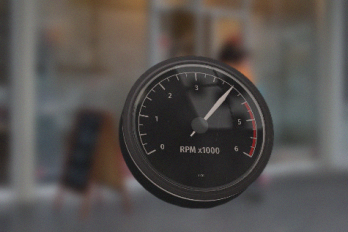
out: 4000 rpm
